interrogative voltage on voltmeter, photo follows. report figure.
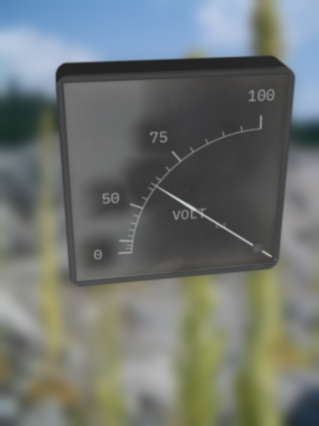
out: 62.5 V
